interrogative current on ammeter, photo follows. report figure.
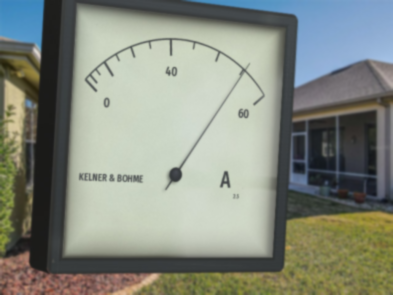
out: 55 A
